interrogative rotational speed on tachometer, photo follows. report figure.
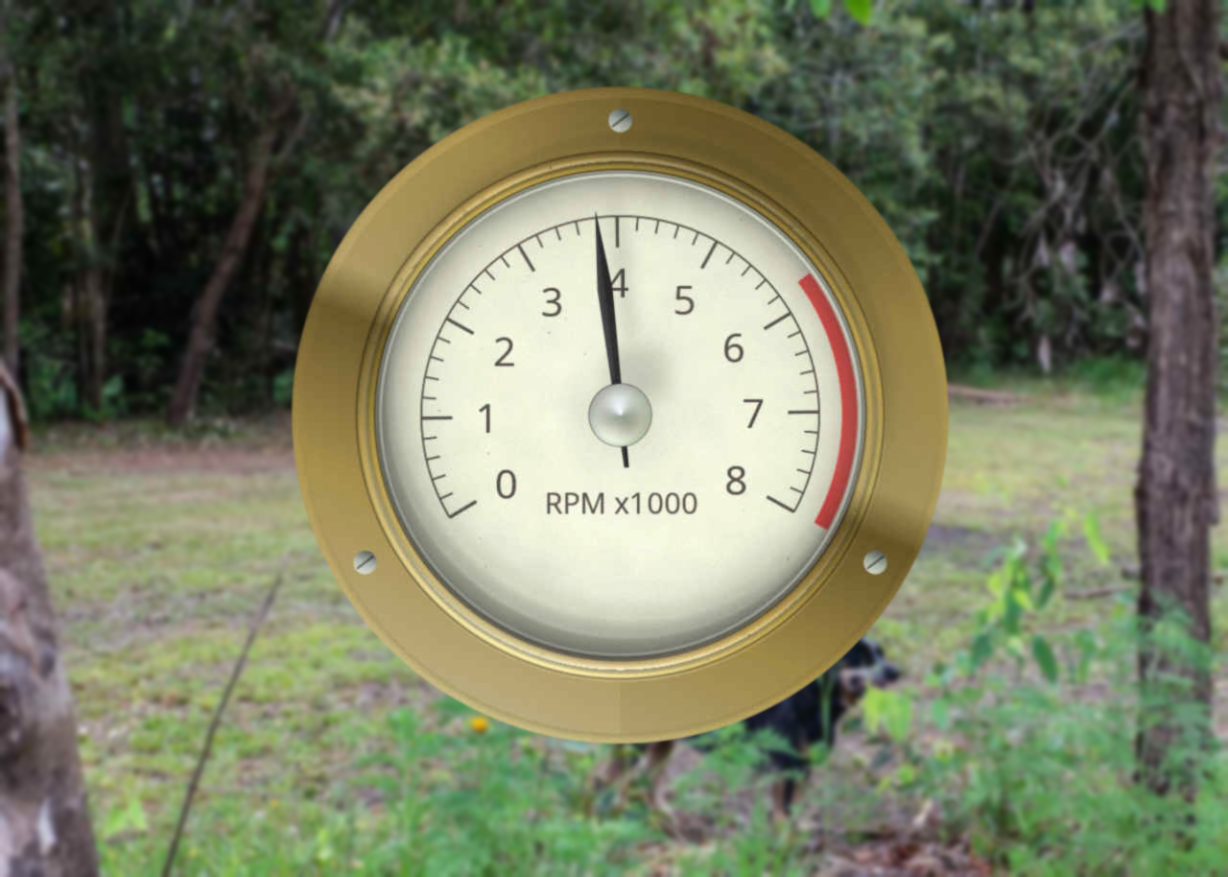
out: 3800 rpm
